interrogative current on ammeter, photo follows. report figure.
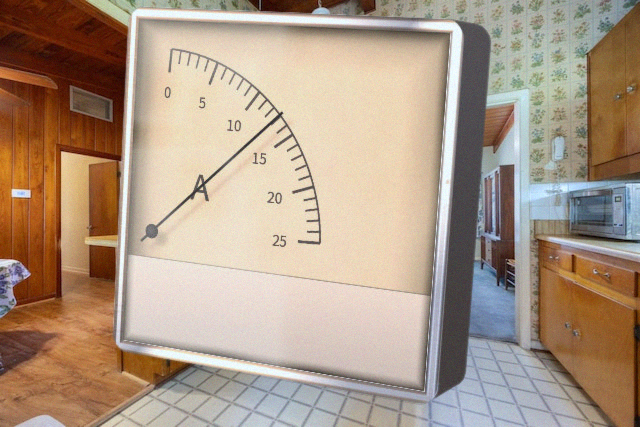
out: 13 A
